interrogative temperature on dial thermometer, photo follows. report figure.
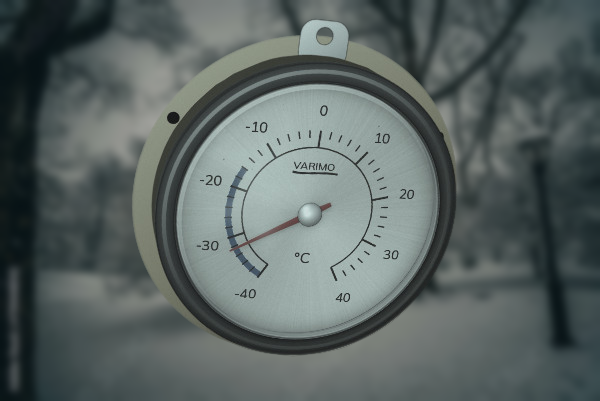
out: -32 °C
